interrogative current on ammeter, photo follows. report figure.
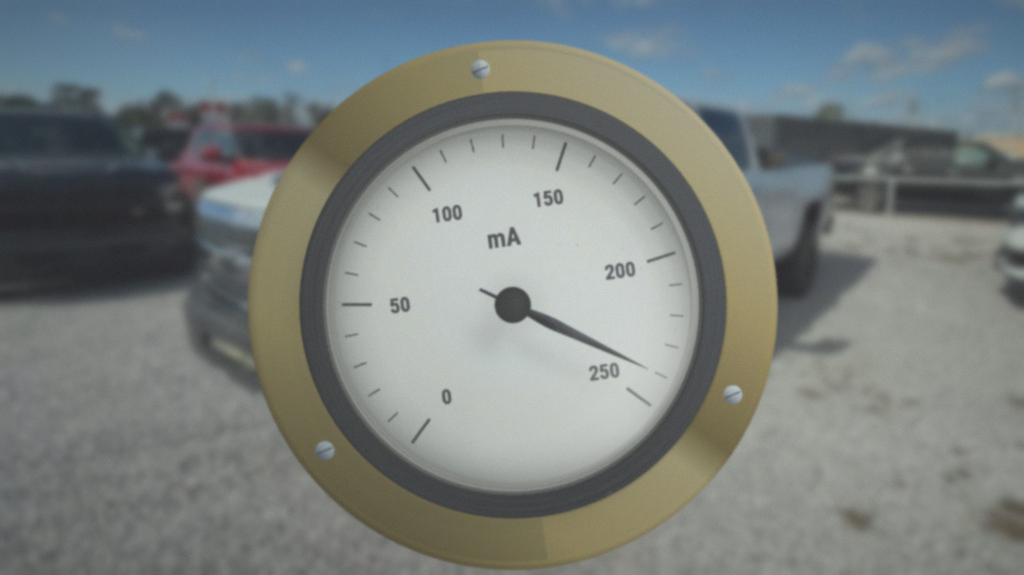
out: 240 mA
